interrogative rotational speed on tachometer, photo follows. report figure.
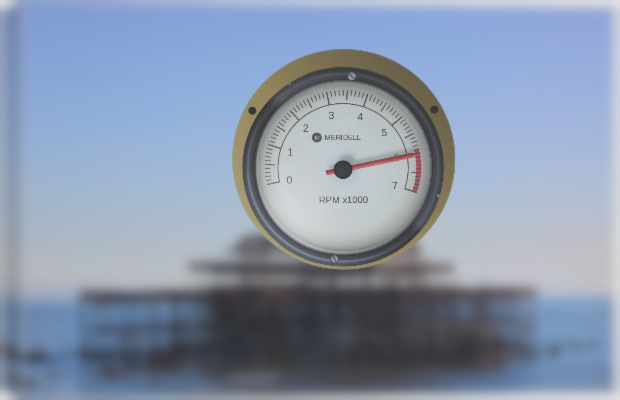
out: 6000 rpm
